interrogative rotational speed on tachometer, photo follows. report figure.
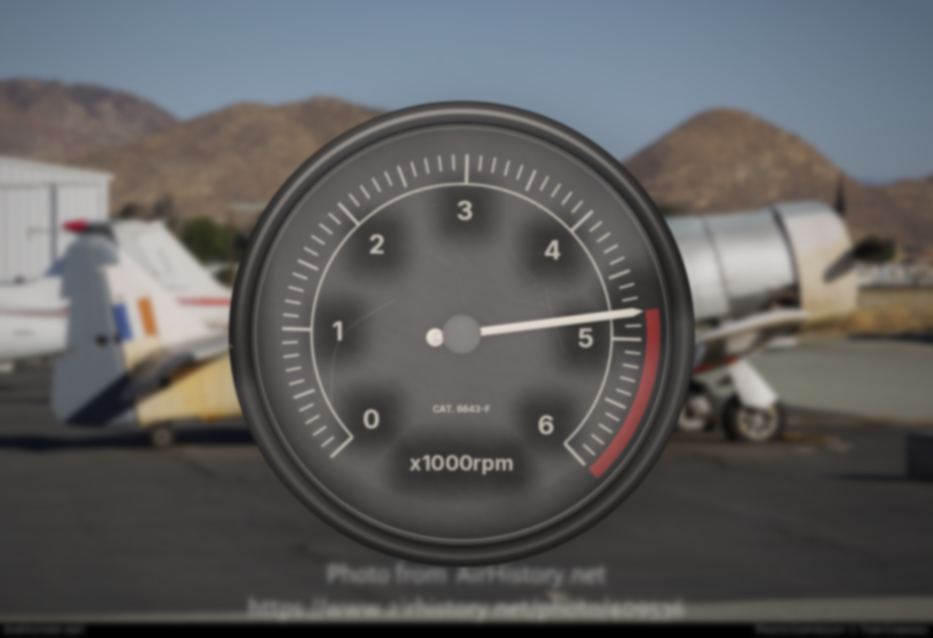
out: 4800 rpm
